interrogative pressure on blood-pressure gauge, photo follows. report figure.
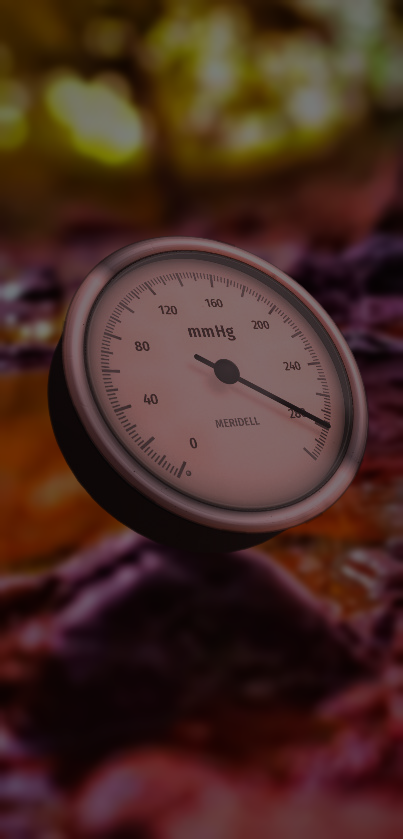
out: 280 mmHg
